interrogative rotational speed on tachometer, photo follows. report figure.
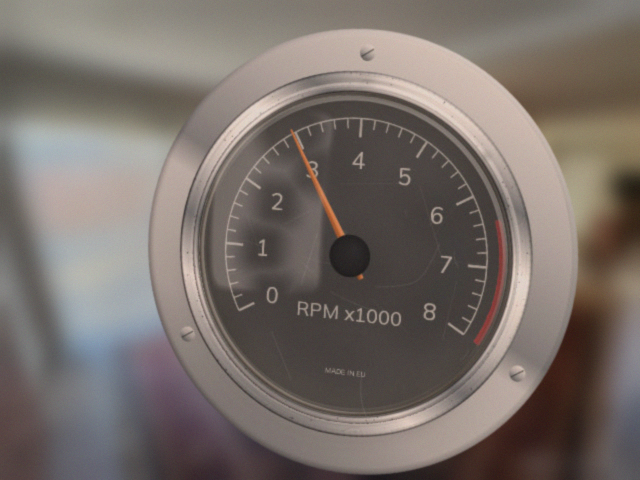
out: 3000 rpm
